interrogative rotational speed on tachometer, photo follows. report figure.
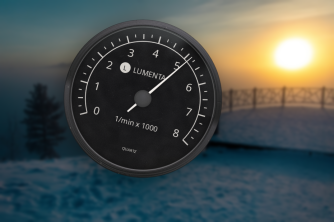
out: 5125 rpm
